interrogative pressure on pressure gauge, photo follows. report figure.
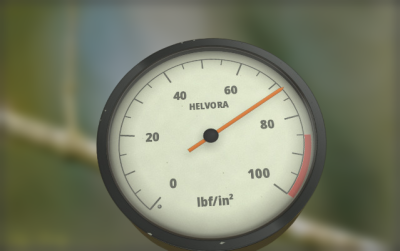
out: 72.5 psi
